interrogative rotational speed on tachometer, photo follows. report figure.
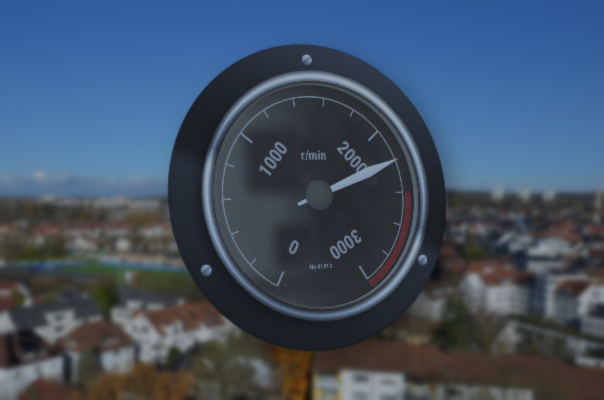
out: 2200 rpm
